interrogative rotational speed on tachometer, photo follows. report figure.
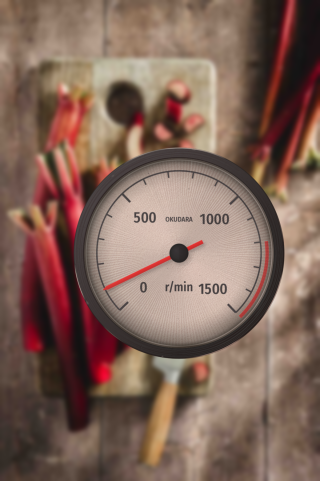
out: 100 rpm
